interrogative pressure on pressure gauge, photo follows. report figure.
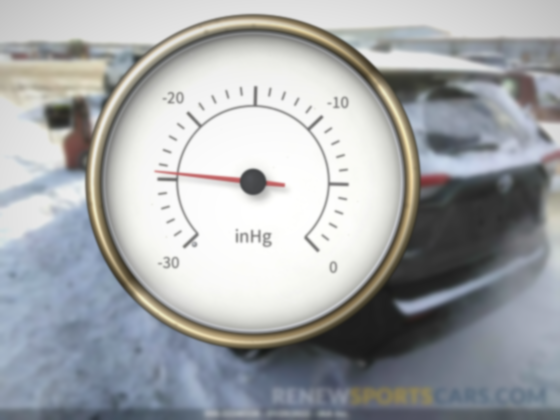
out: -24.5 inHg
